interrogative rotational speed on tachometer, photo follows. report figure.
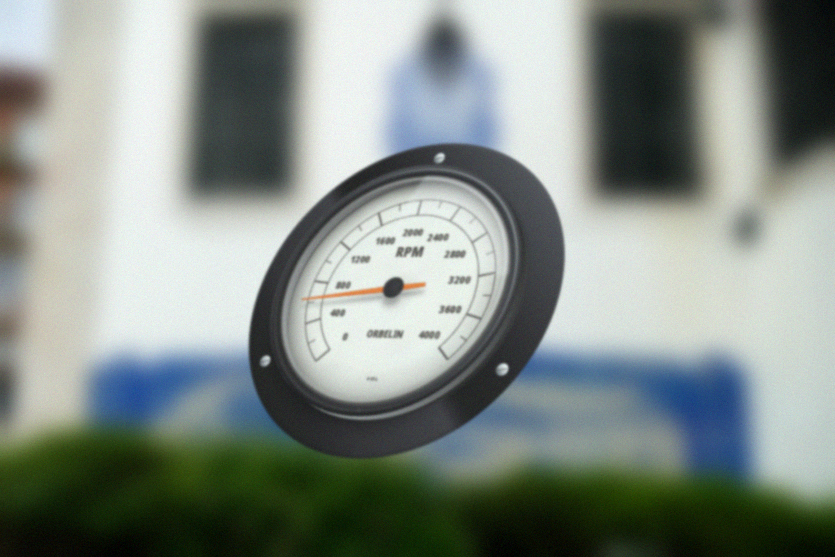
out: 600 rpm
